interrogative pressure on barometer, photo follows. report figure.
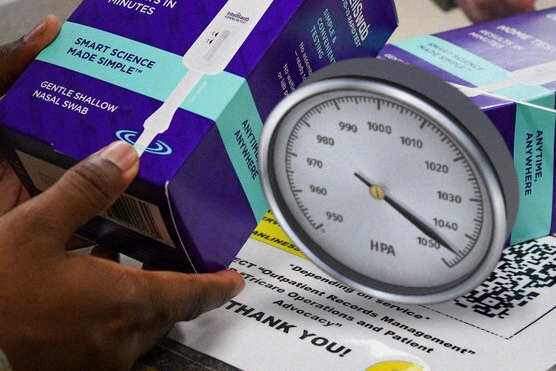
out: 1045 hPa
